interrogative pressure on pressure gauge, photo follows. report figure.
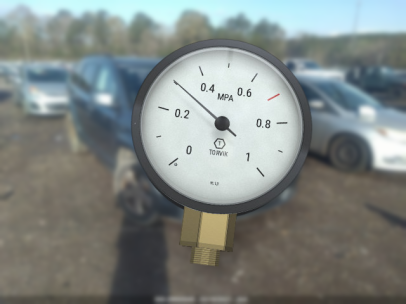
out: 0.3 MPa
